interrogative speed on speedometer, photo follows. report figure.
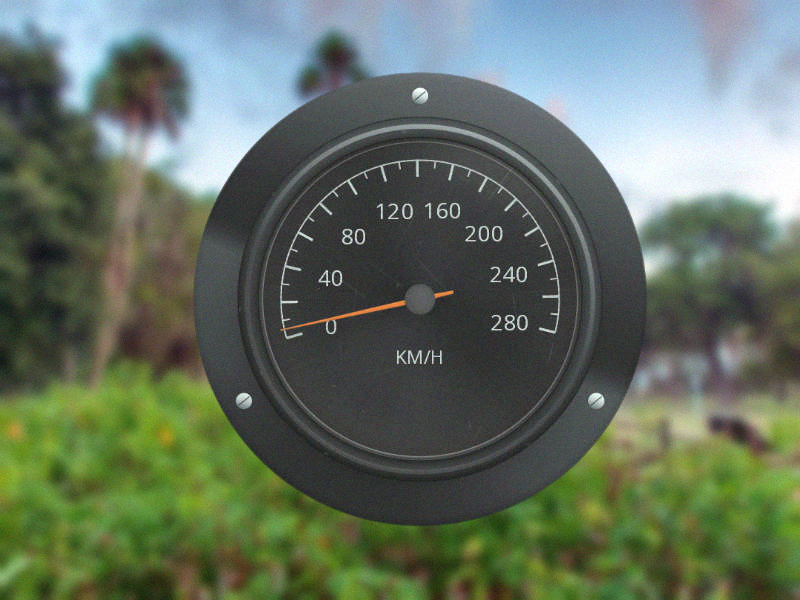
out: 5 km/h
